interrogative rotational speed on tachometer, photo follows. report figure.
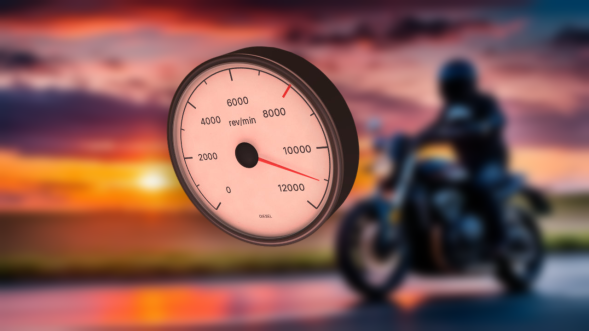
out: 11000 rpm
